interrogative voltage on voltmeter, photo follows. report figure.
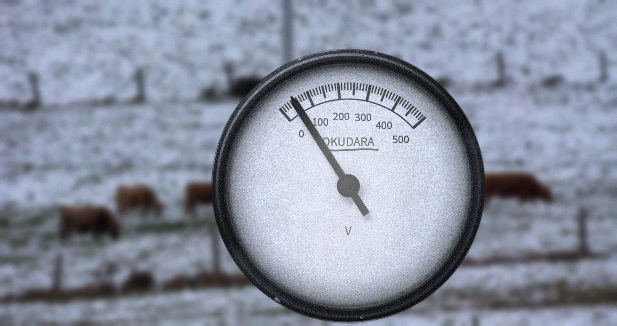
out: 50 V
